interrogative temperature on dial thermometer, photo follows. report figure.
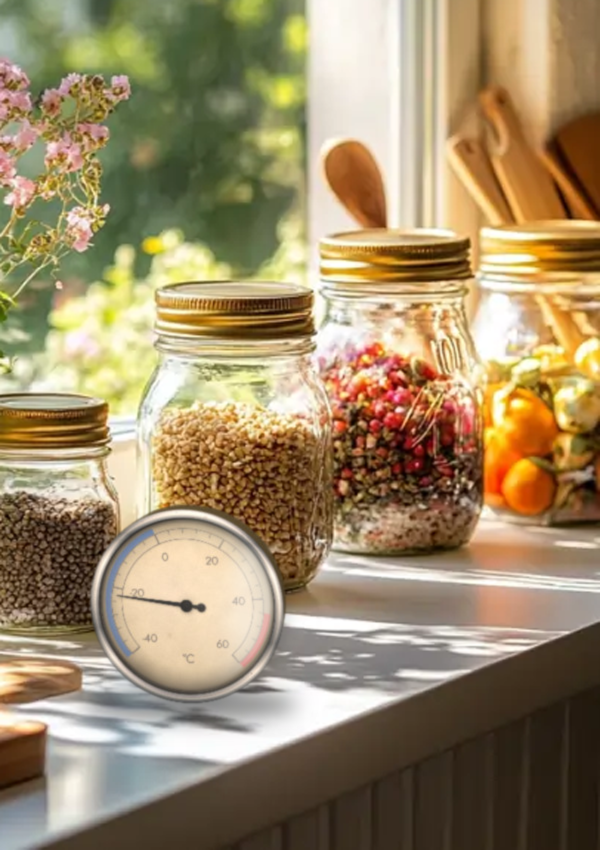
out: -22 °C
